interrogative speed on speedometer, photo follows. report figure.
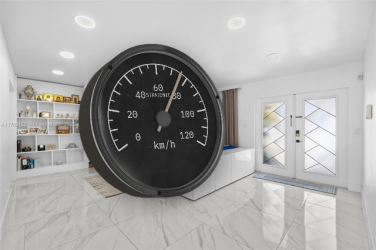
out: 75 km/h
